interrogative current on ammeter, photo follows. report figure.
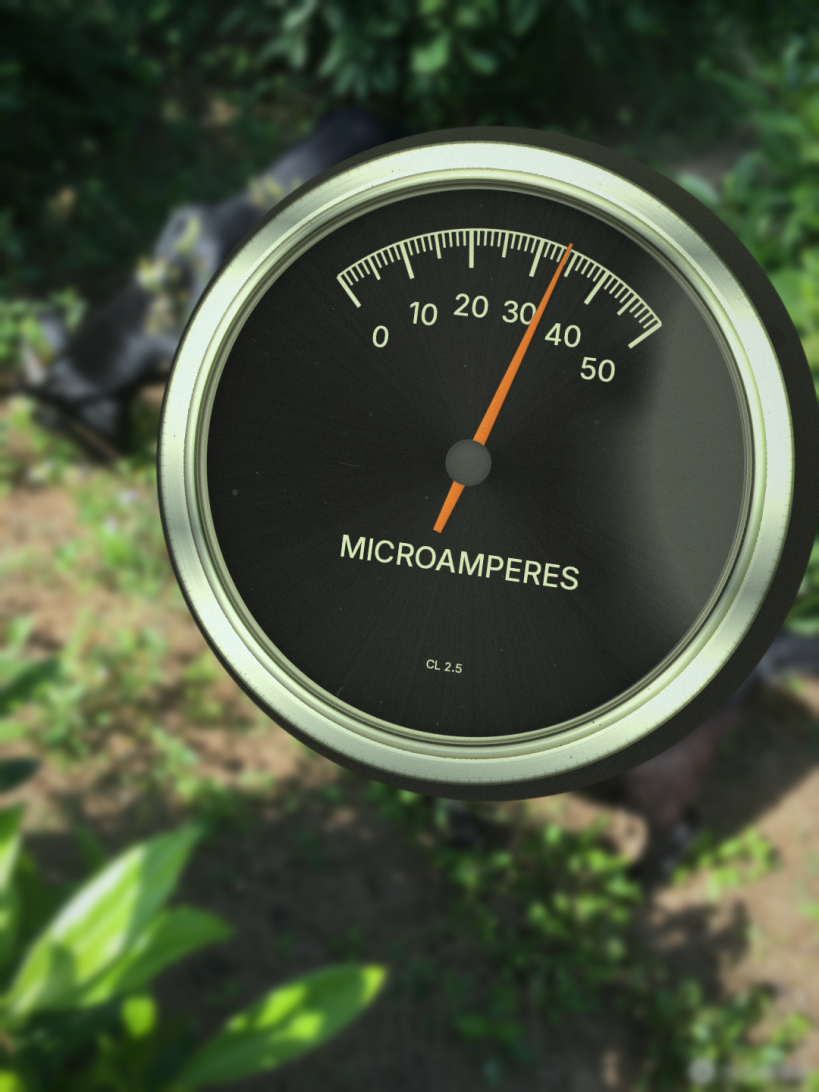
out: 34 µA
